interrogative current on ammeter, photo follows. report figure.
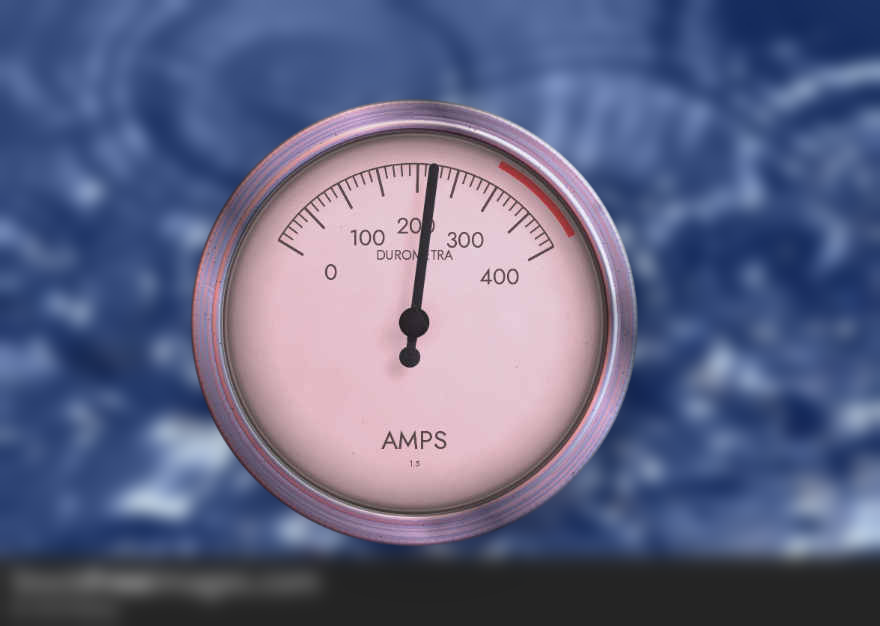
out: 220 A
